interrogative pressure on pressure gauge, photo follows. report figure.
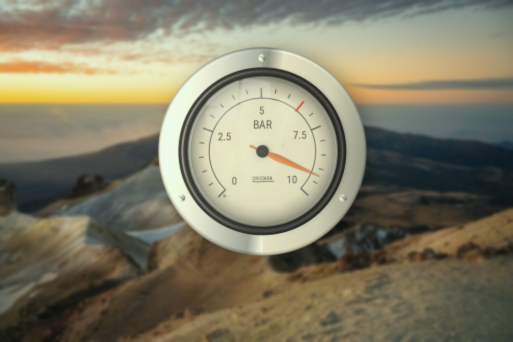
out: 9.25 bar
